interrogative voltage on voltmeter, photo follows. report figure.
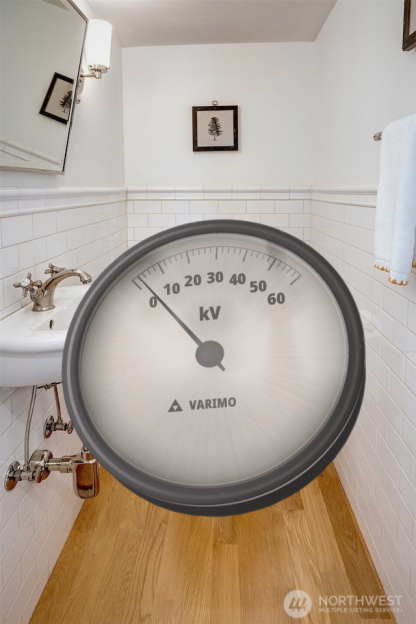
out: 2 kV
